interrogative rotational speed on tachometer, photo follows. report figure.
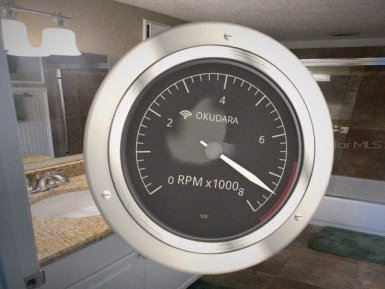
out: 7400 rpm
